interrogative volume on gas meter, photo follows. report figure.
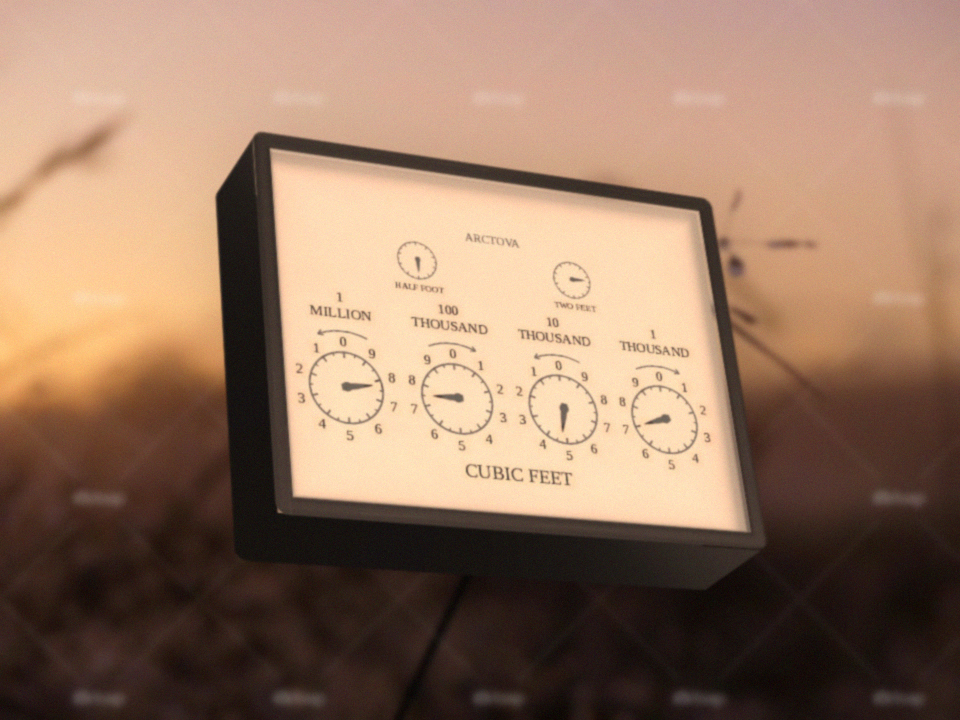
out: 774700 ft³
